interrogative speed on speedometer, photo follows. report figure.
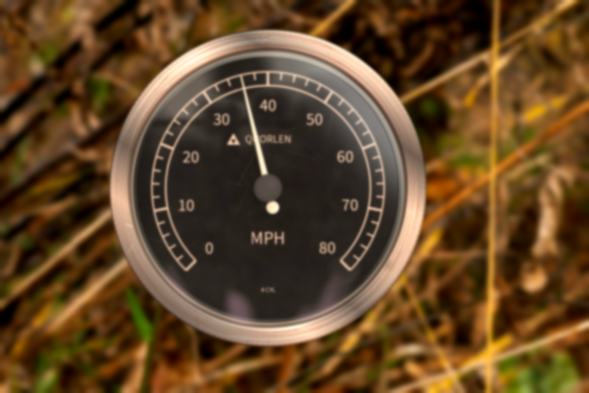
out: 36 mph
